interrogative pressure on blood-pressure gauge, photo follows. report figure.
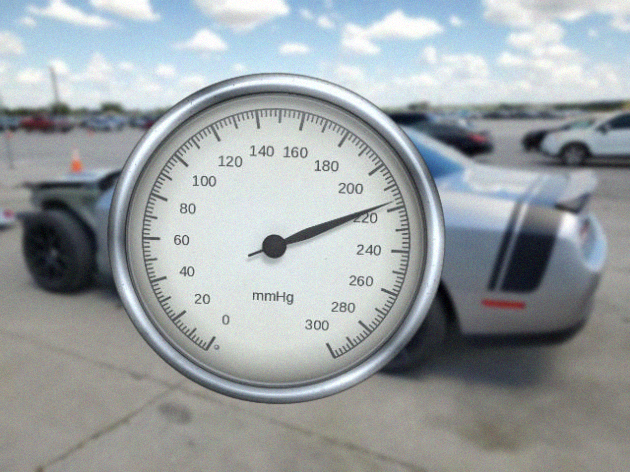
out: 216 mmHg
